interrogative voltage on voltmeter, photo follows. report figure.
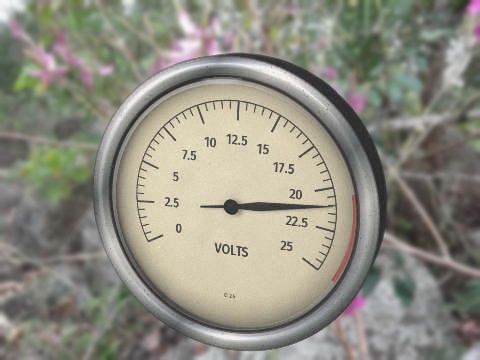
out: 21 V
